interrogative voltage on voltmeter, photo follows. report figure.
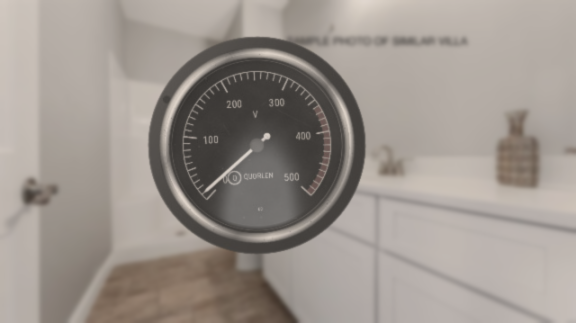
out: 10 V
